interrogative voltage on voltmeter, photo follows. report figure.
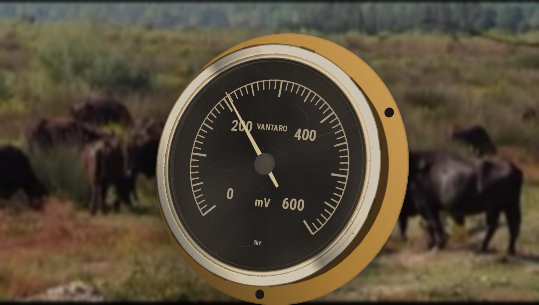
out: 210 mV
